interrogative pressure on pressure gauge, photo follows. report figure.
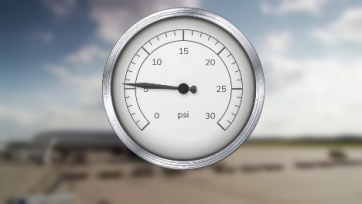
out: 5.5 psi
